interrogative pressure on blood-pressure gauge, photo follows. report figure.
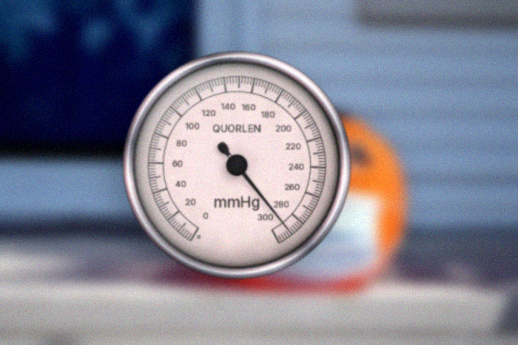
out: 290 mmHg
